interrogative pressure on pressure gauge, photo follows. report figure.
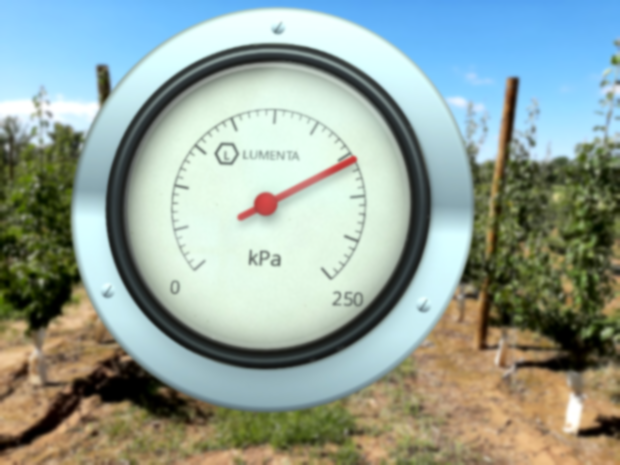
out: 180 kPa
